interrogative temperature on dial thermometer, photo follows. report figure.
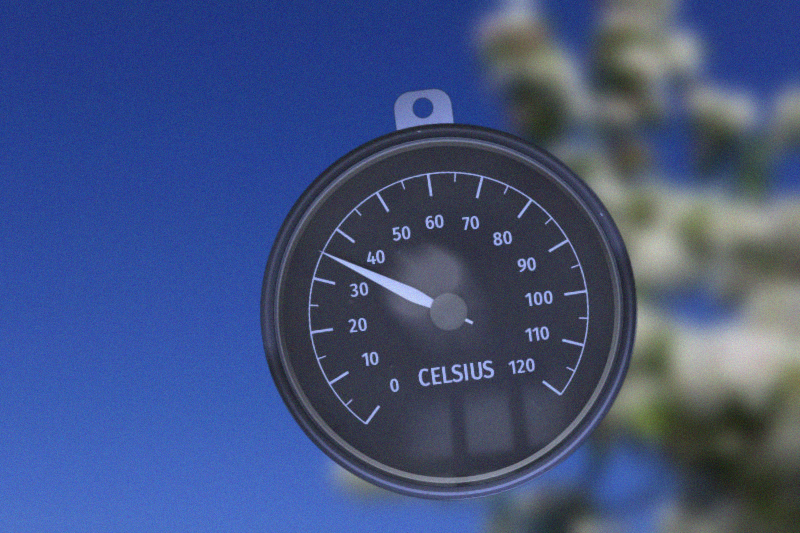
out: 35 °C
